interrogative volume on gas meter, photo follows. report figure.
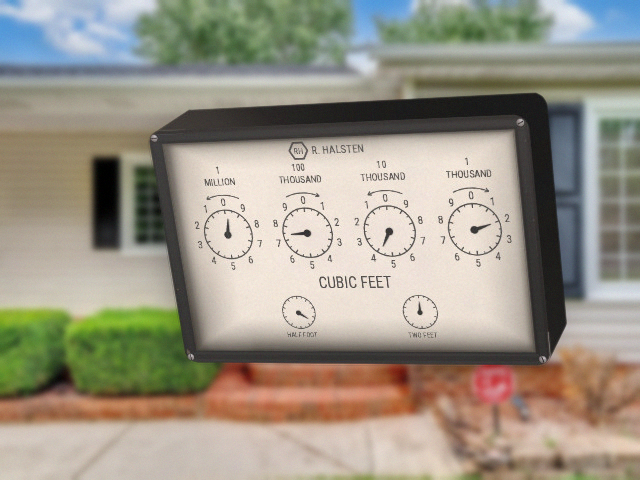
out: 974200 ft³
